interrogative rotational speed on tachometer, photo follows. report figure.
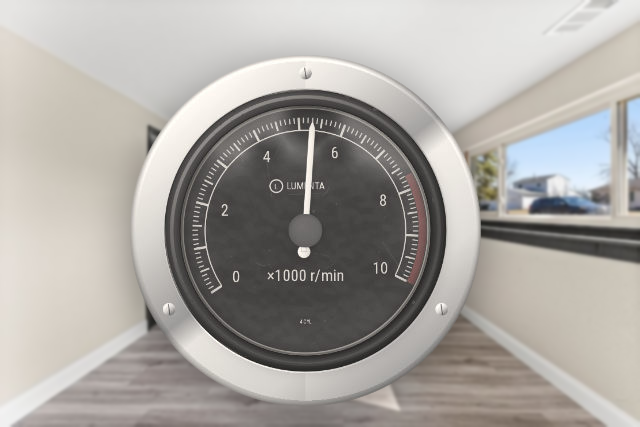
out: 5300 rpm
